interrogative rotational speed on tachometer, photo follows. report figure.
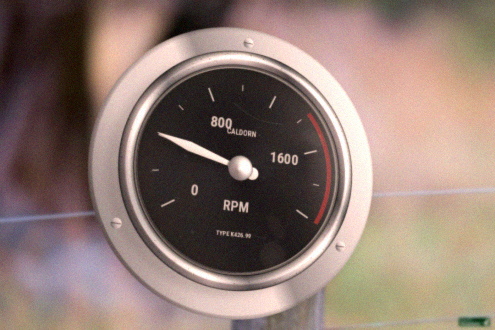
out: 400 rpm
